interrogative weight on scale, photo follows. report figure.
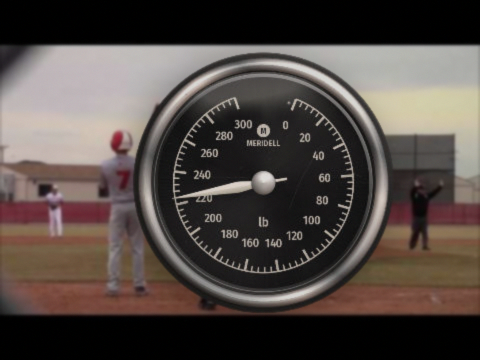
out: 224 lb
